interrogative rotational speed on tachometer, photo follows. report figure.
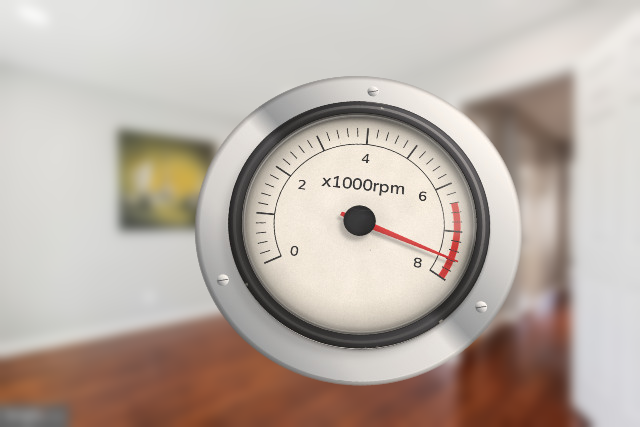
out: 7600 rpm
